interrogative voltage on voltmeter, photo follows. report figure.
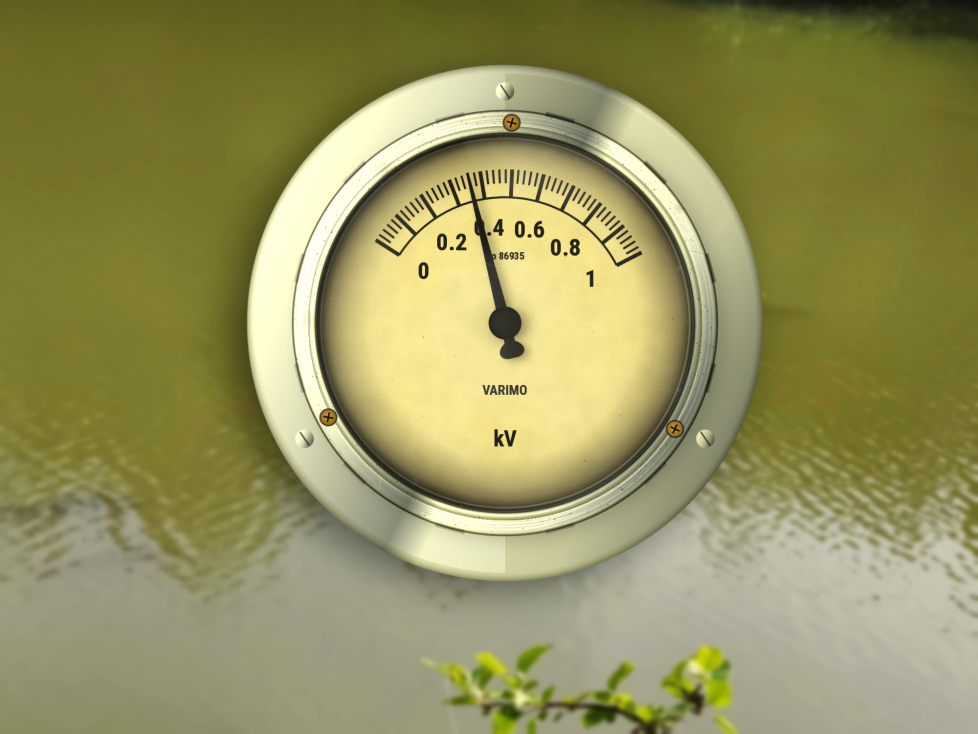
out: 0.36 kV
